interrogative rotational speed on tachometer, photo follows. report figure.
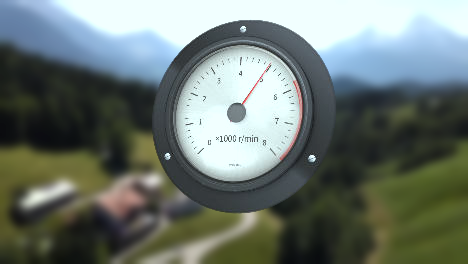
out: 5000 rpm
